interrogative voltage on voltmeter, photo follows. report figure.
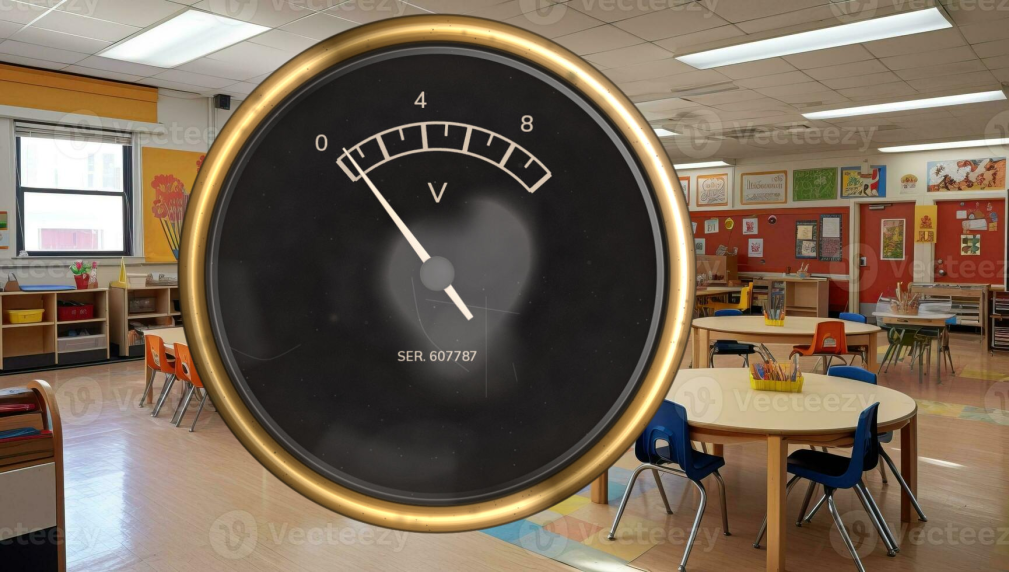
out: 0.5 V
